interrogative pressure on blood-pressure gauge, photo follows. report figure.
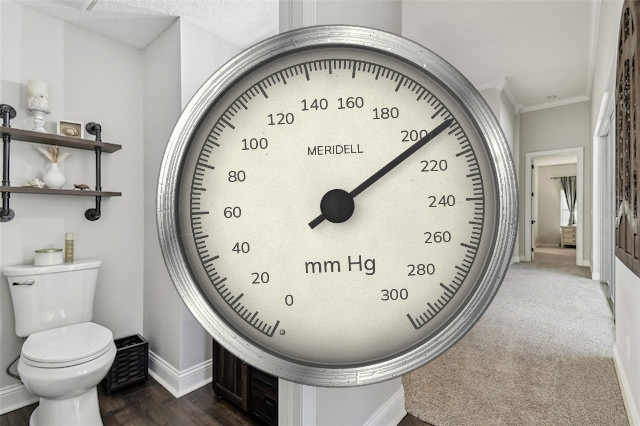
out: 206 mmHg
